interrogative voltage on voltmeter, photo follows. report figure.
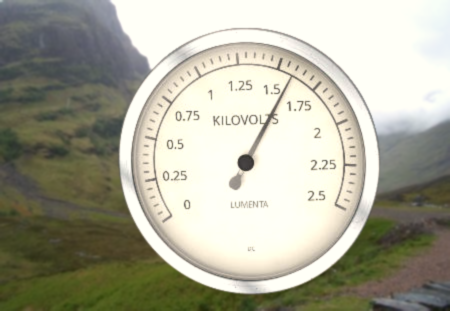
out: 1.6 kV
